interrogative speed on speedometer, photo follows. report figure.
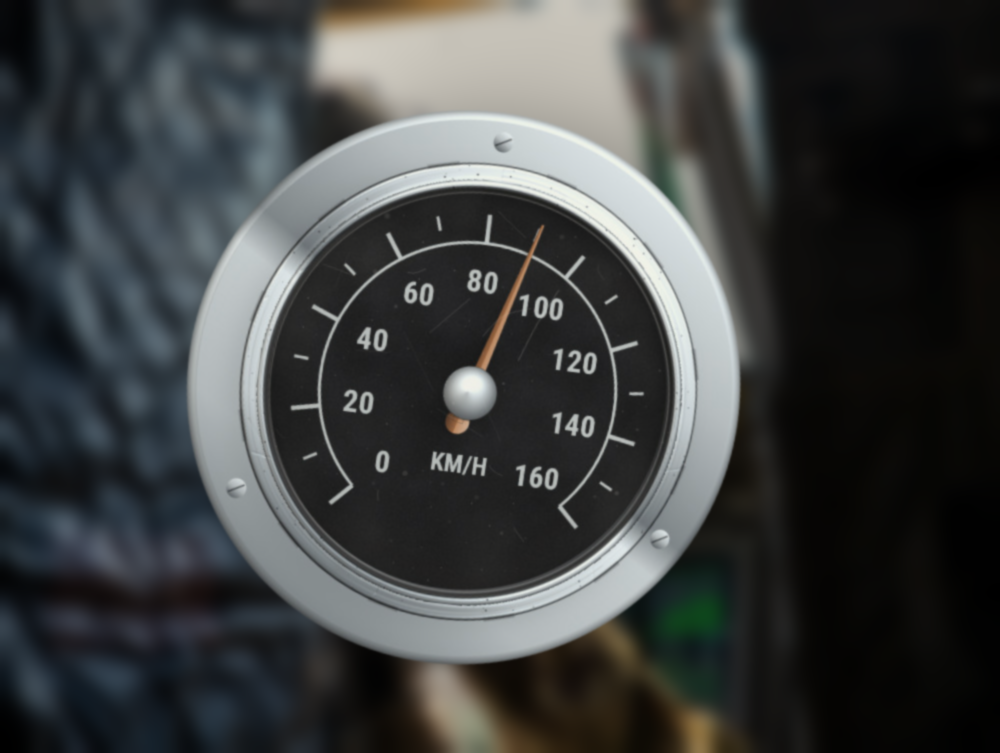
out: 90 km/h
